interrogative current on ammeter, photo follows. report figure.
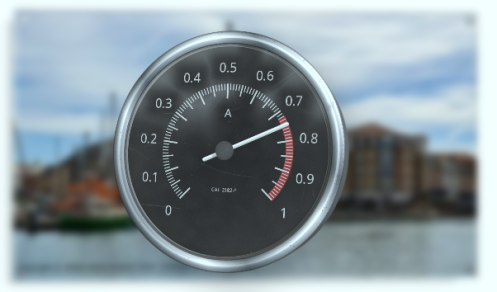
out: 0.75 A
